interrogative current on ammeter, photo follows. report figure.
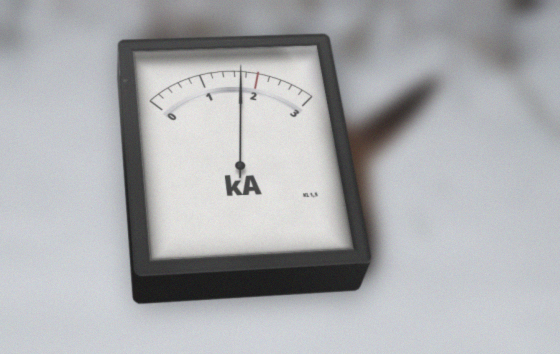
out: 1.7 kA
